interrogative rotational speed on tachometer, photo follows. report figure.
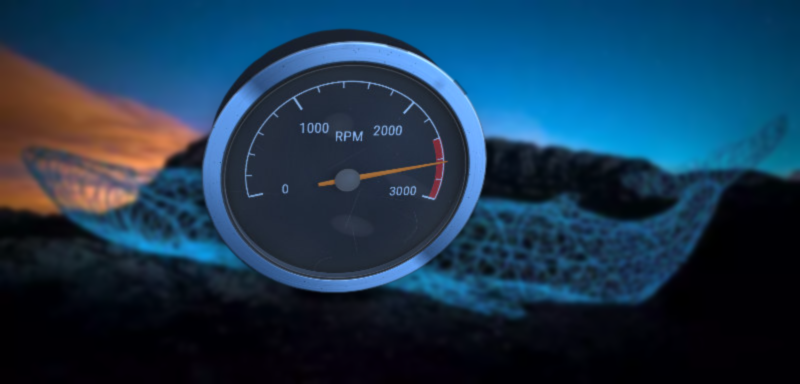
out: 2600 rpm
